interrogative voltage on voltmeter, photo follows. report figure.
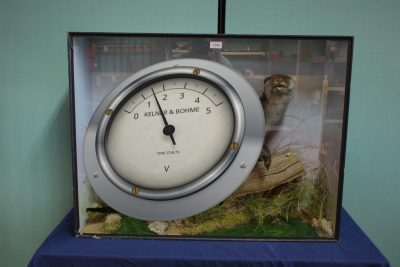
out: 1.5 V
